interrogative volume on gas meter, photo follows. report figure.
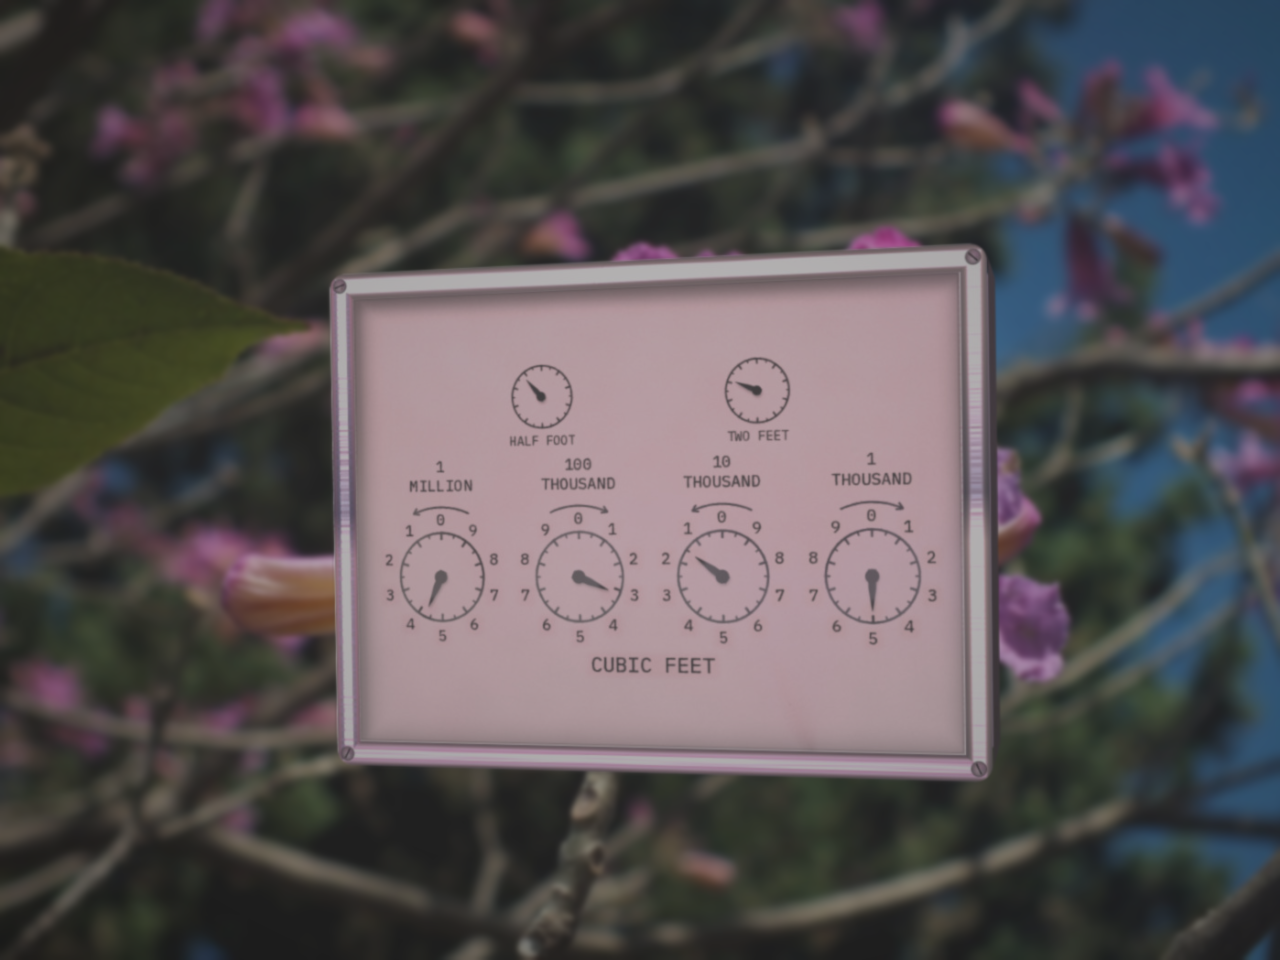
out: 431500 ft³
